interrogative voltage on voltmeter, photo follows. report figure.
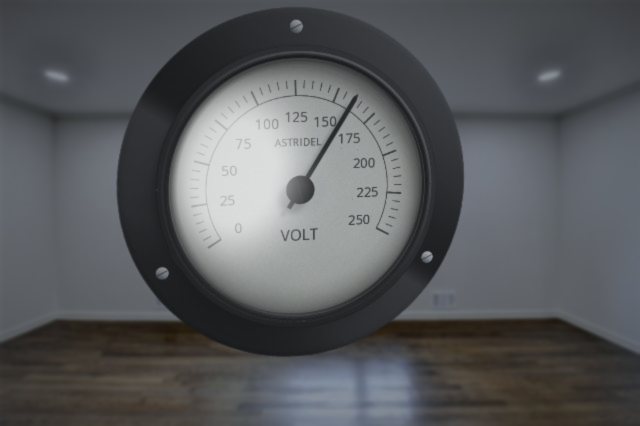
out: 160 V
